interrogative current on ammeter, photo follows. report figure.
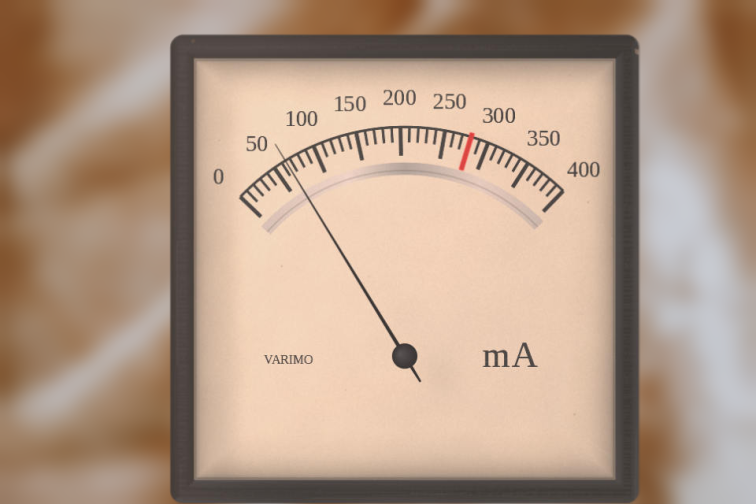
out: 65 mA
